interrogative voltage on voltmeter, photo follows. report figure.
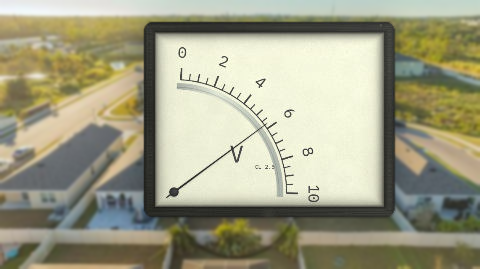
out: 5.75 V
